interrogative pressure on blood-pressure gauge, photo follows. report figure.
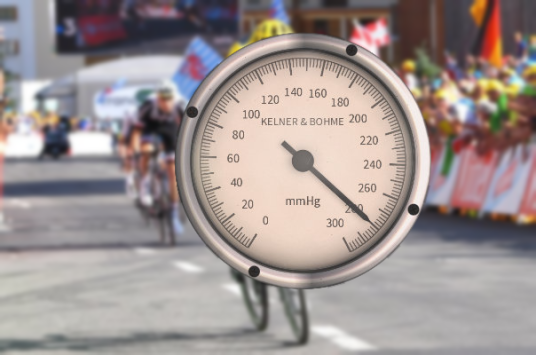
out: 280 mmHg
